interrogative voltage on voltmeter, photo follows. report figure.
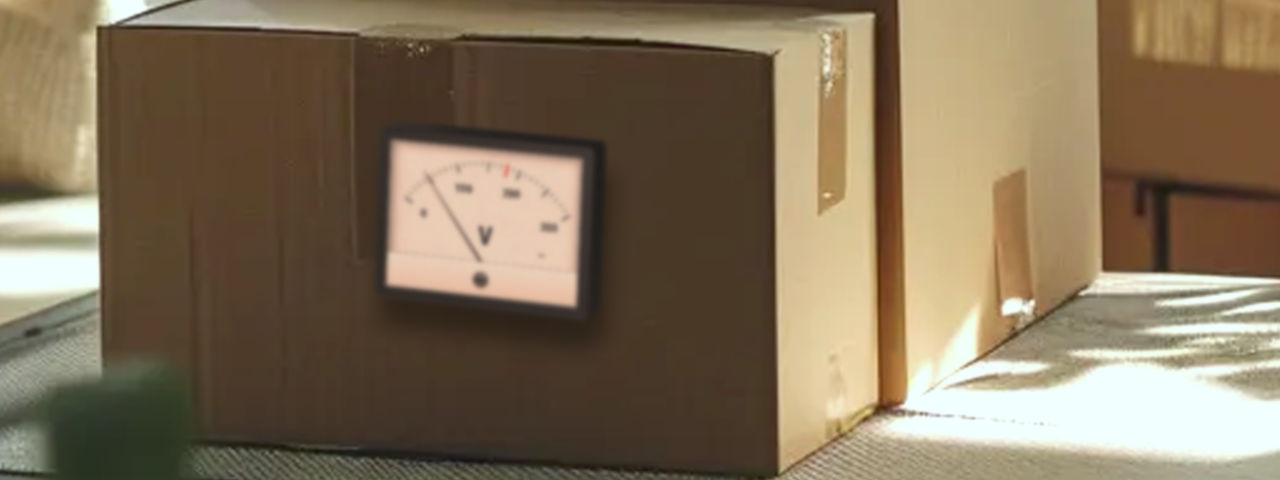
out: 50 V
